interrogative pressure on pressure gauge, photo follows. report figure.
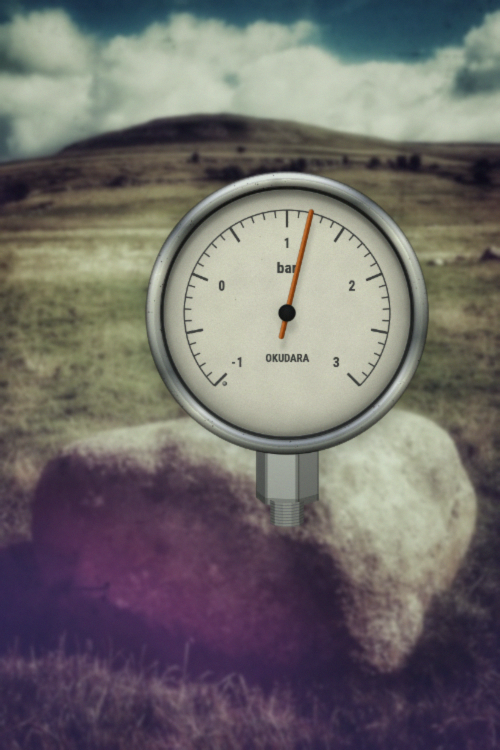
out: 1.2 bar
